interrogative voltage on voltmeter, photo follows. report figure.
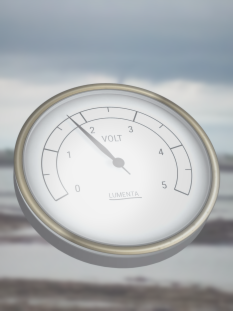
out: 1.75 V
